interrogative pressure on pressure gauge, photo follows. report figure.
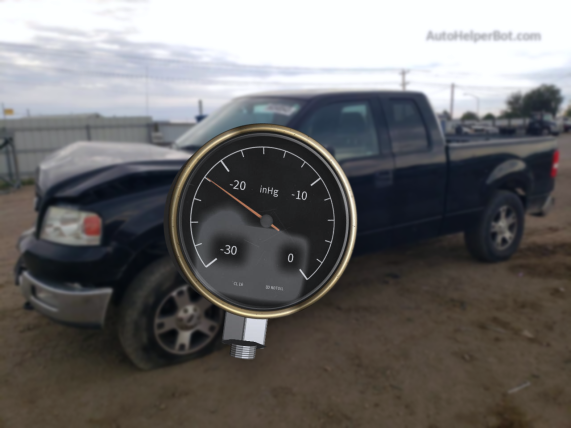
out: -22 inHg
